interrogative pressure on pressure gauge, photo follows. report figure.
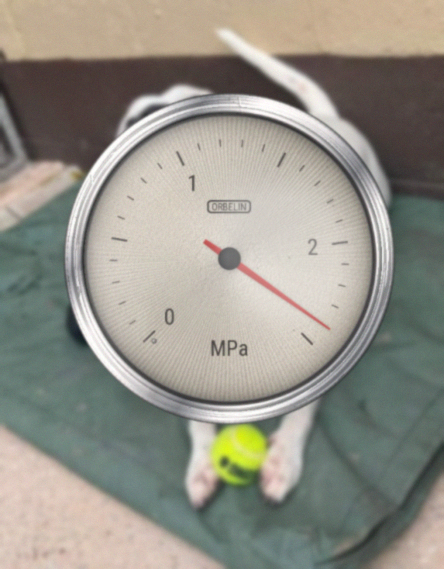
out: 2.4 MPa
